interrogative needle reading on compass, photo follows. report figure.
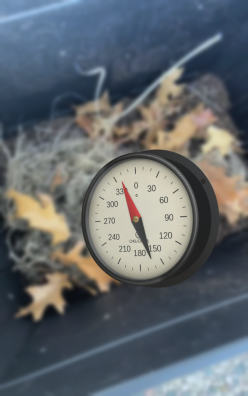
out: 340 °
